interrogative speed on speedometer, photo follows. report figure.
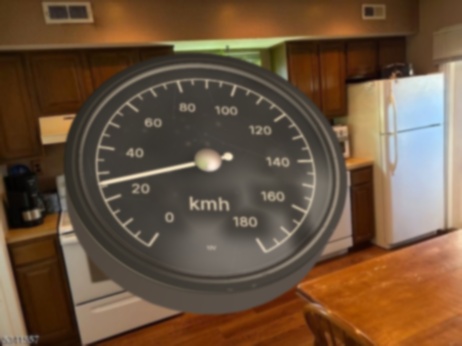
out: 25 km/h
